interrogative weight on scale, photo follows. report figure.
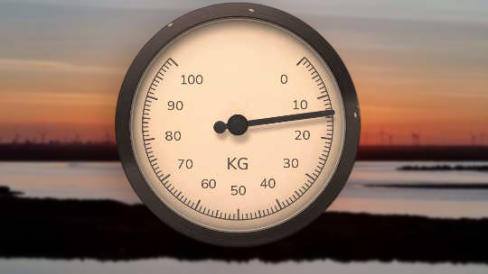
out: 14 kg
